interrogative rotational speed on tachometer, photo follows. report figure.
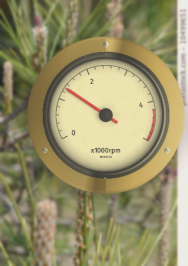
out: 1300 rpm
